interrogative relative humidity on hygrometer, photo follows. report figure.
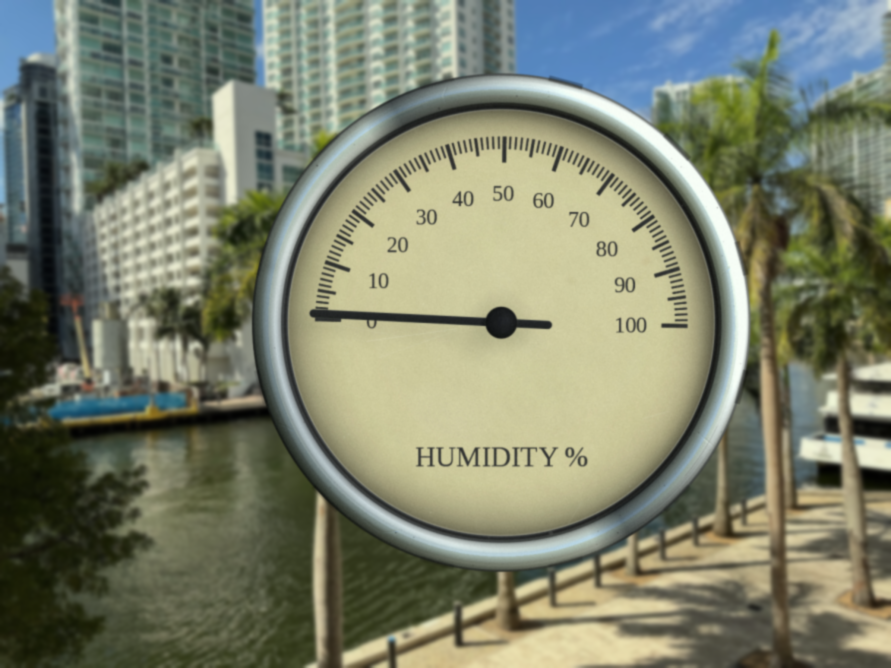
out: 1 %
